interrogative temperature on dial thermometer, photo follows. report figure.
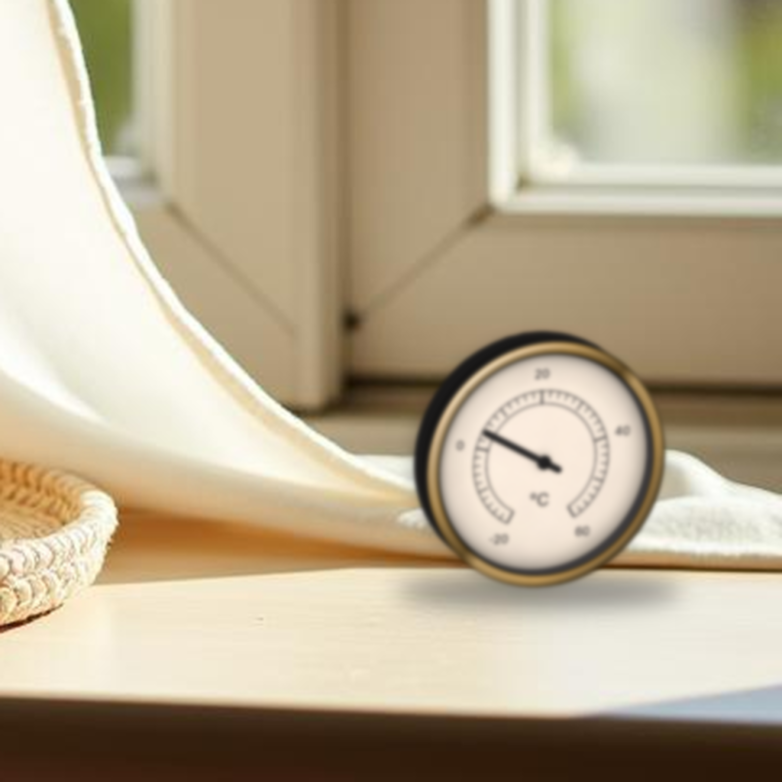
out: 4 °C
